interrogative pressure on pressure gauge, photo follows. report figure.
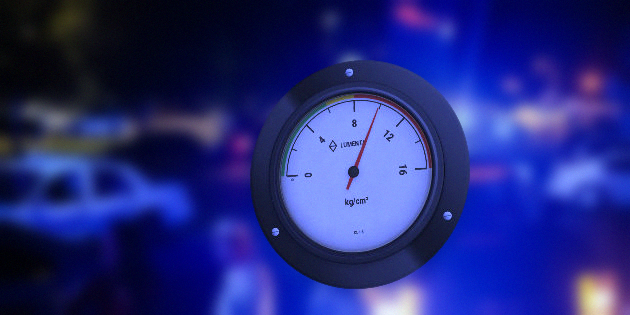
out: 10 kg/cm²
